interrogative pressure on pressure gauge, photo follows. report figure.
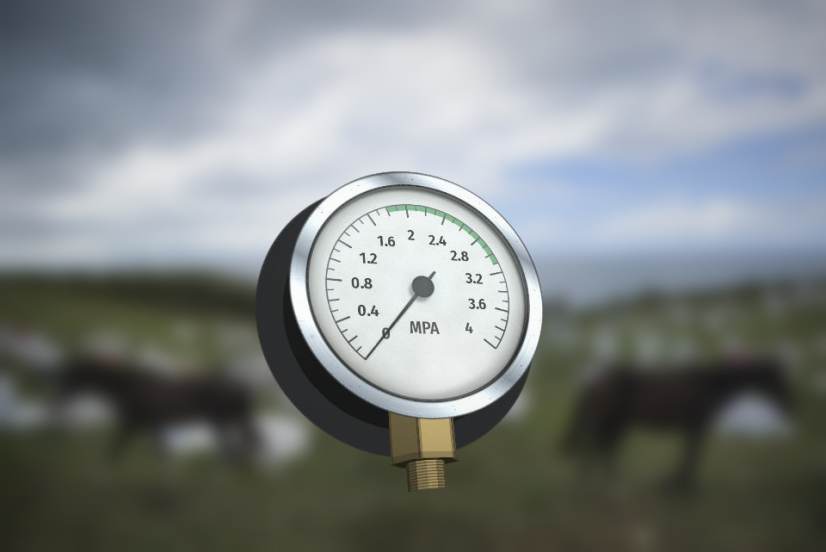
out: 0 MPa
